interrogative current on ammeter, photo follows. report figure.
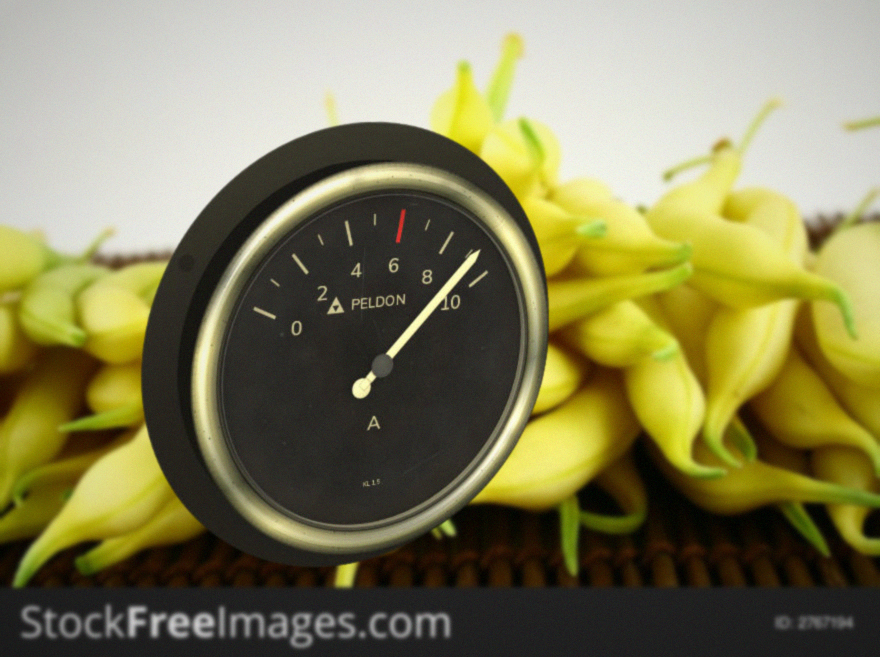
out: 9 A
